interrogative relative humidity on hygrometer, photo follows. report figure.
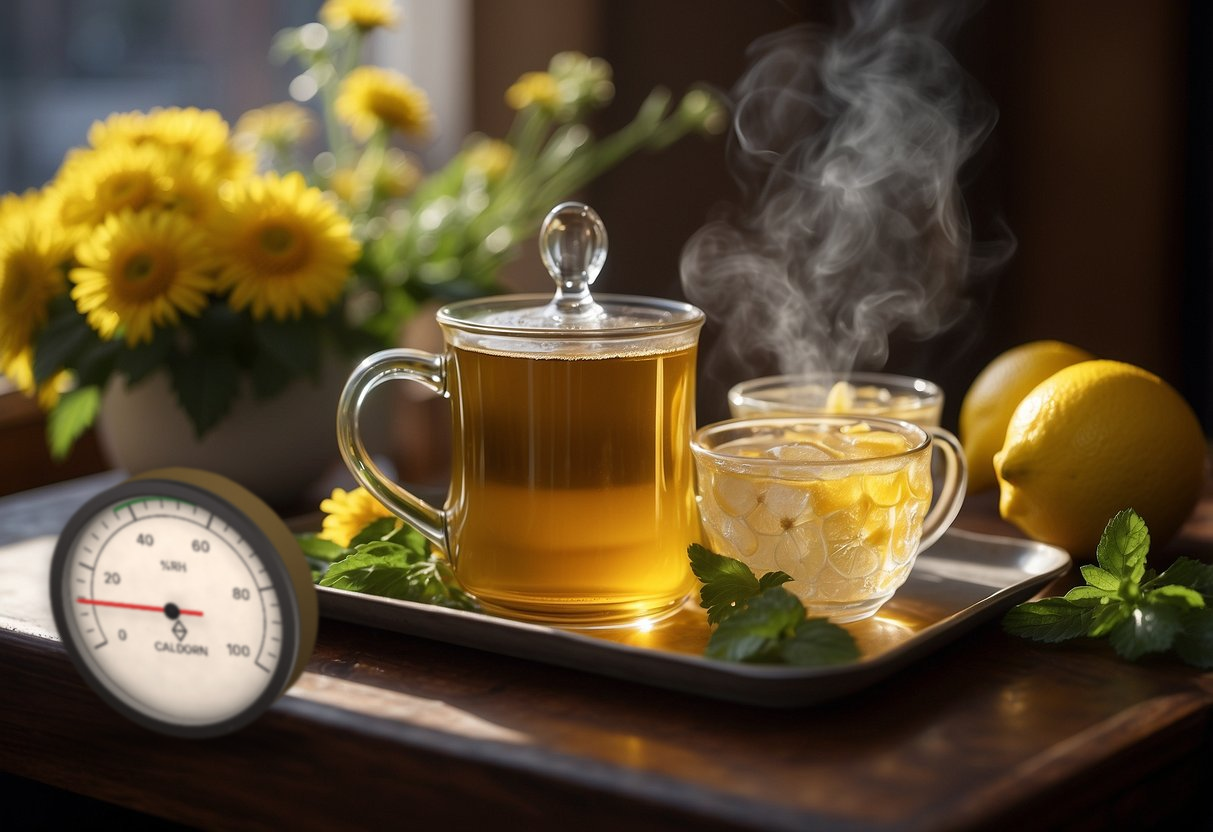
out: 12 %
